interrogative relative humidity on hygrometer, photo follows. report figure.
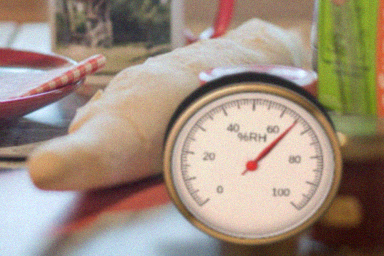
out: 65 %
